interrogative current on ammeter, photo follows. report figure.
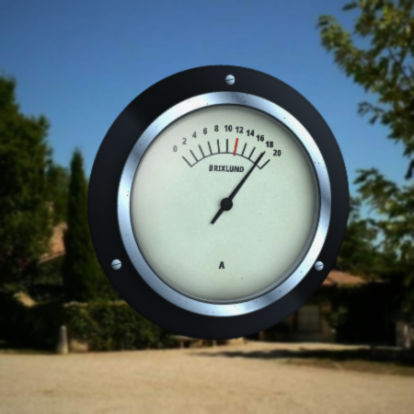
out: 18 A
